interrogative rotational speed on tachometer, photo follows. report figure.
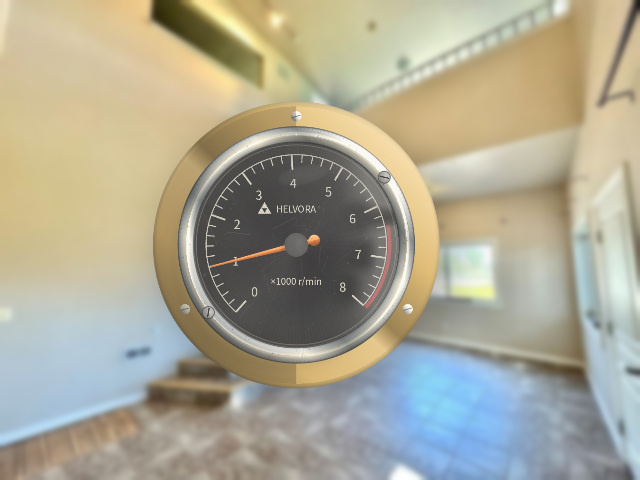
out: 1000 rpm
